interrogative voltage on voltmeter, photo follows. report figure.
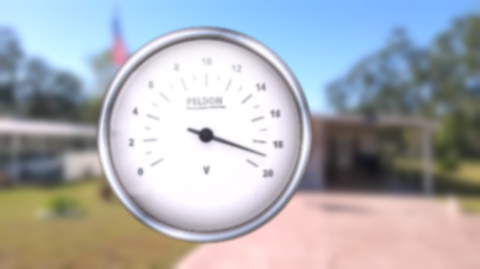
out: 19 V
